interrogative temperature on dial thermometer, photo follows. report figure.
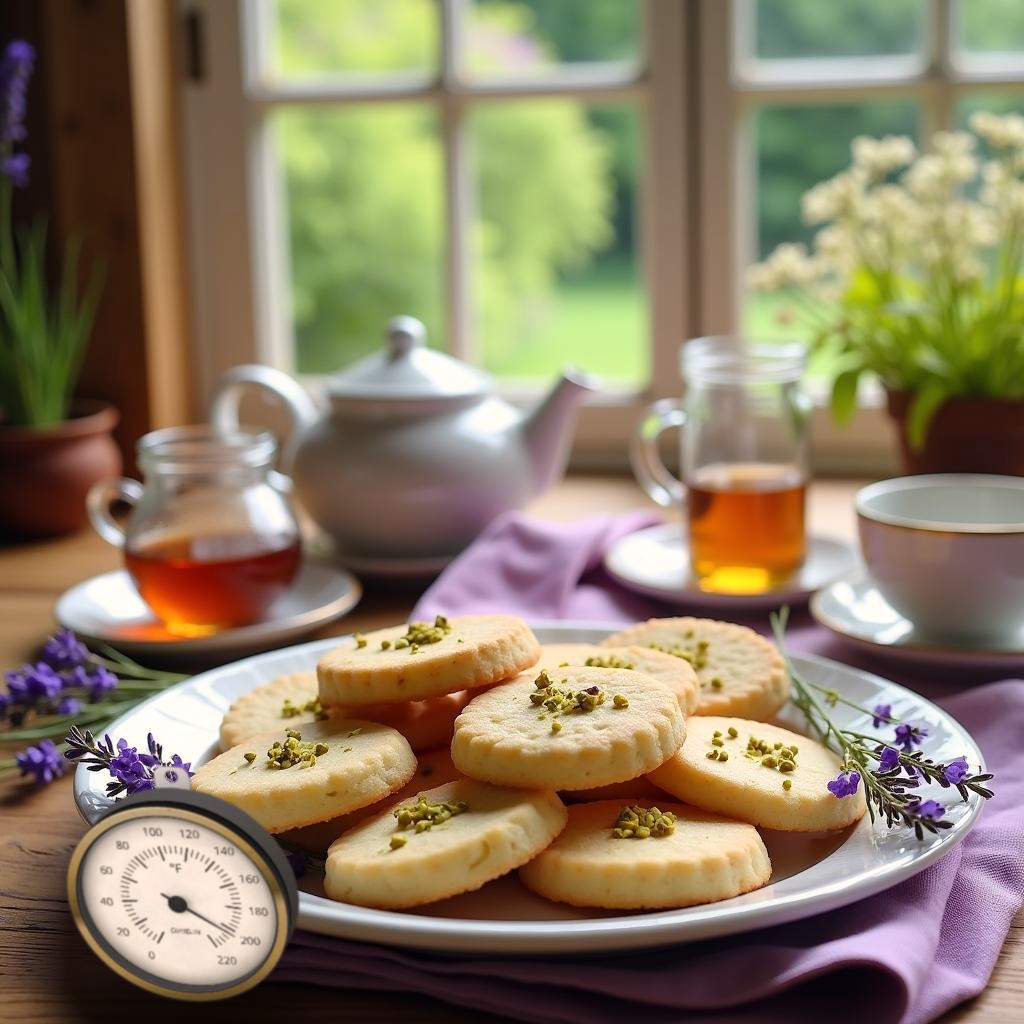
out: 200 °F
